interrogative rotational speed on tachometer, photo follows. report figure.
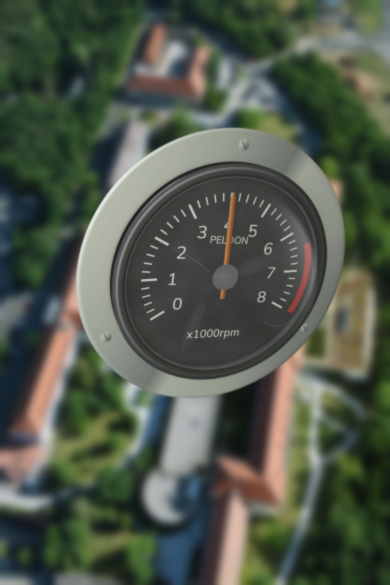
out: 4000 rpm
